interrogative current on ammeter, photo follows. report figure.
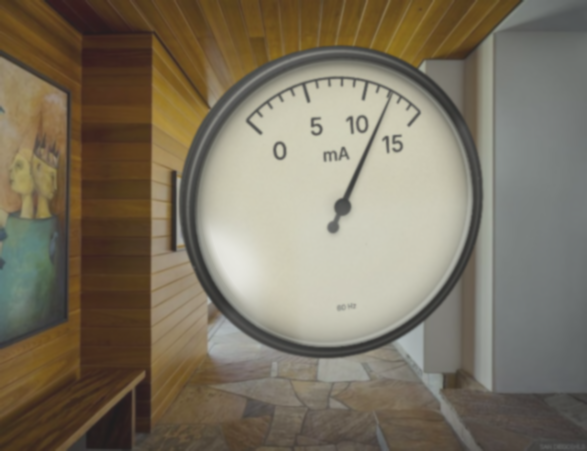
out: 12 mA
